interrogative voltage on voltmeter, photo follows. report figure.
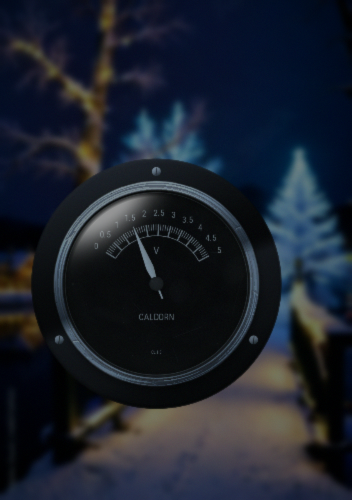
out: 1.5 V
